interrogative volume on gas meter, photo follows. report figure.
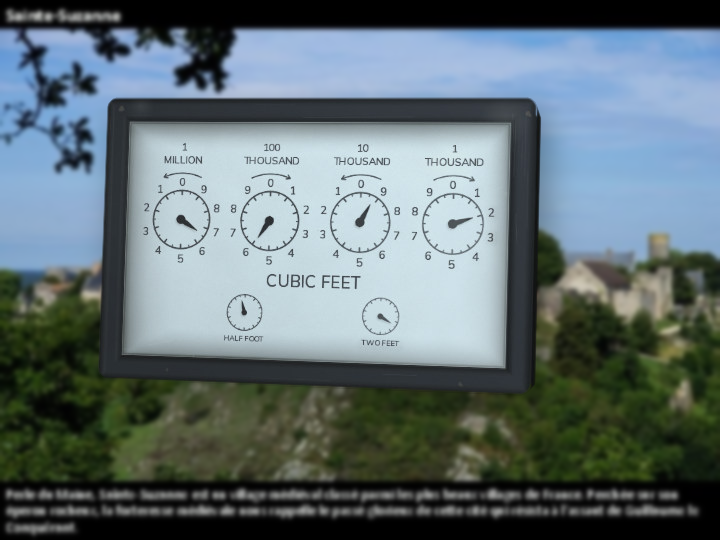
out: 659200 ft³
